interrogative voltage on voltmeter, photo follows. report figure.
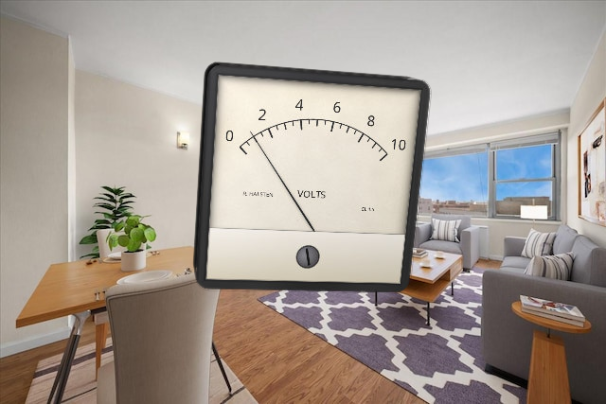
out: 1 V
